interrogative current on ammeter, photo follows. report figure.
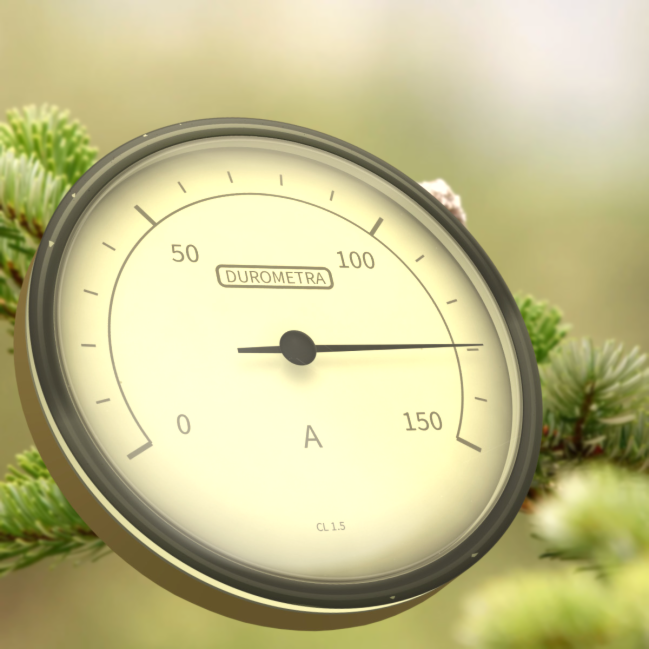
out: 130 A
